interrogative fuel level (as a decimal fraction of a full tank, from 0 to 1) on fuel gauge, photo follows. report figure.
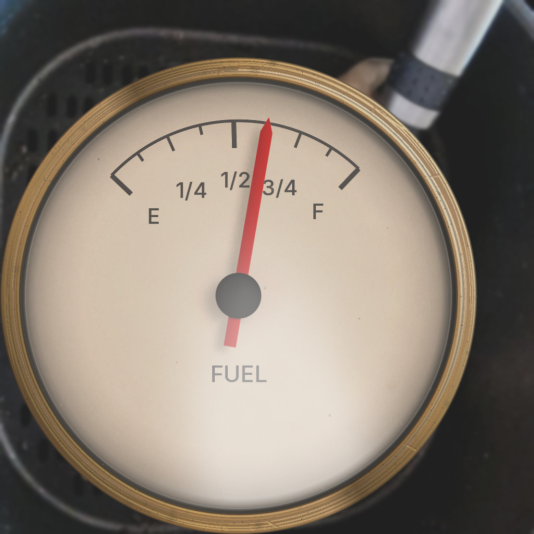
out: 0.625
